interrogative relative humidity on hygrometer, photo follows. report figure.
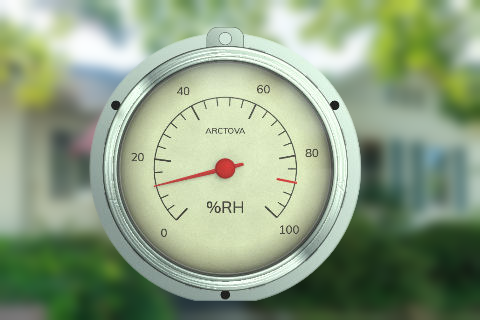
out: 12 %
